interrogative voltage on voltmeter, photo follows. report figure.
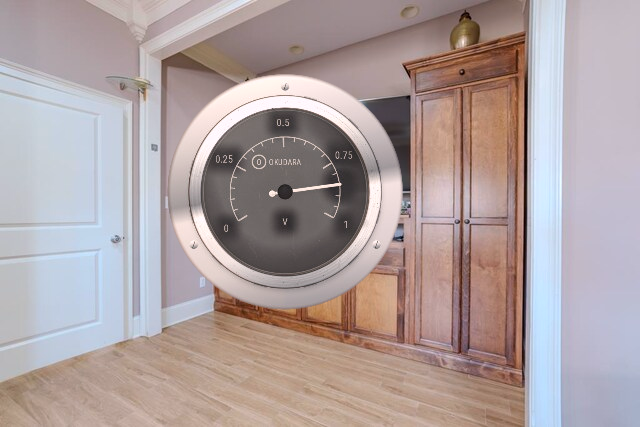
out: 0.85 V
